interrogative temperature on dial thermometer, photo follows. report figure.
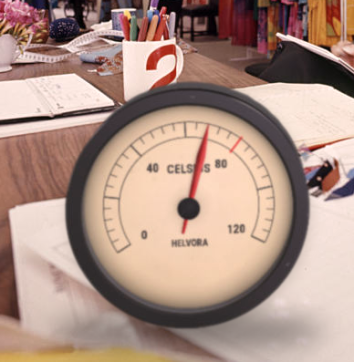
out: 68 °C
